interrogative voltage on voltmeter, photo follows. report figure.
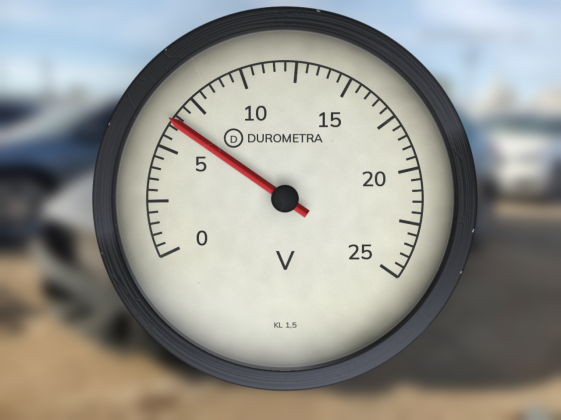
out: 6.25 V
